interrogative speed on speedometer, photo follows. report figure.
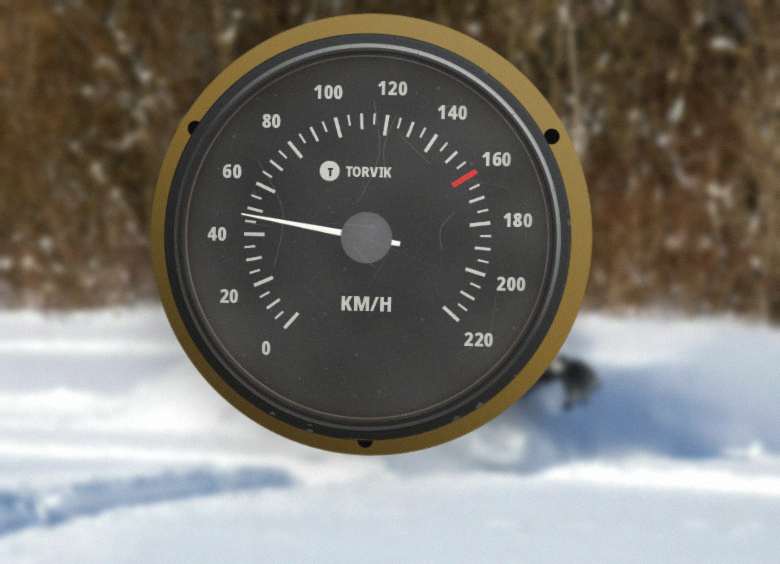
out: 47.5 km/h
